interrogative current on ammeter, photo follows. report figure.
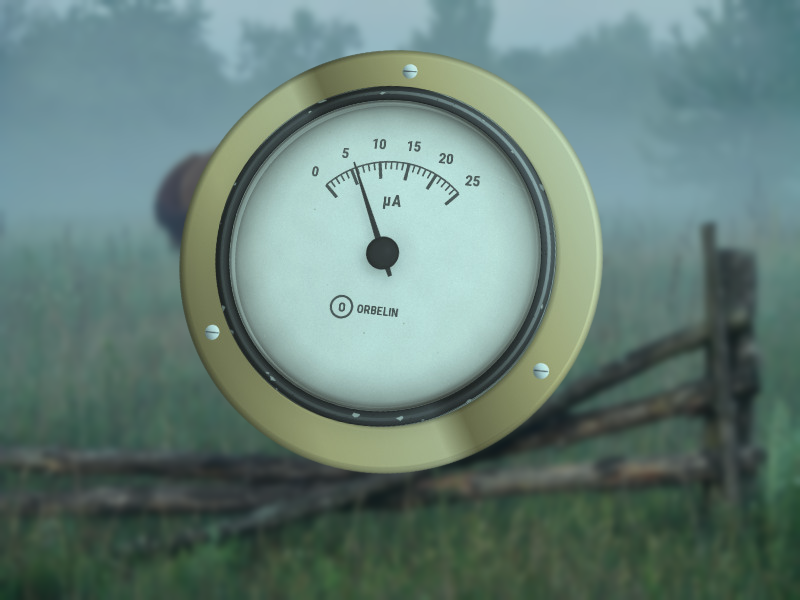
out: 6 µA
